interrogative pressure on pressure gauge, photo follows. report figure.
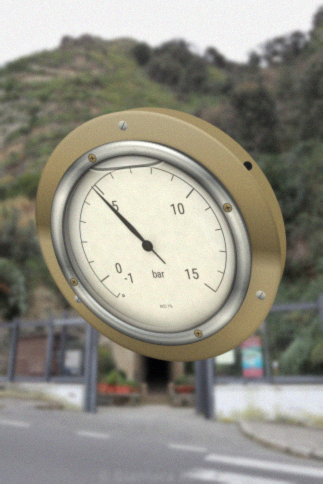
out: 5 bar
